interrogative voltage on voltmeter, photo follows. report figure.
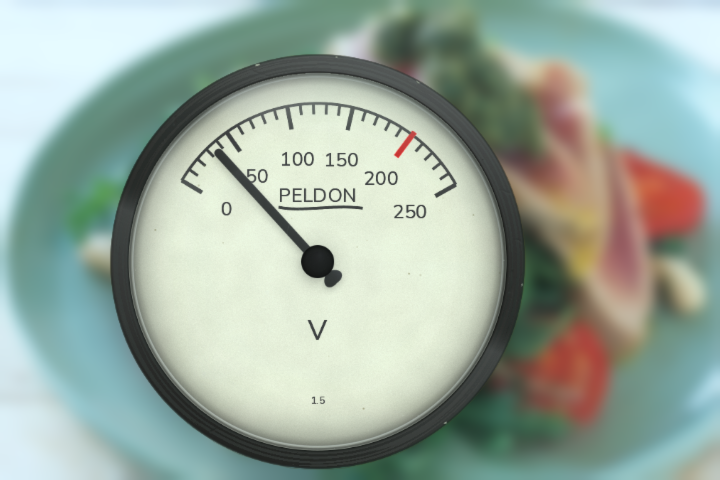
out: 35 V
